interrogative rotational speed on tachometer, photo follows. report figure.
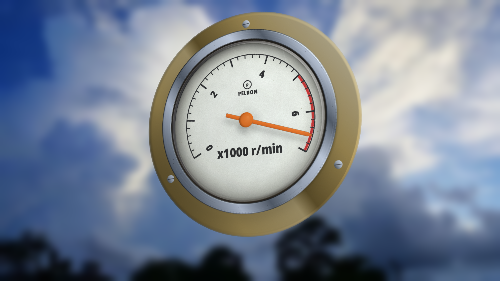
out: 6600 rpm
